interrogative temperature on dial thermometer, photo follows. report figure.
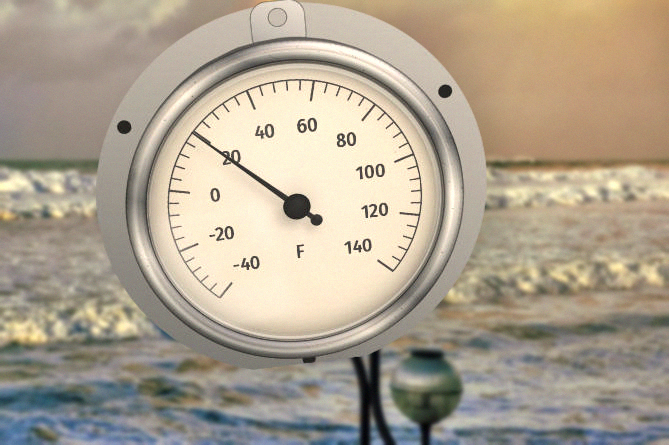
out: 20 °F
